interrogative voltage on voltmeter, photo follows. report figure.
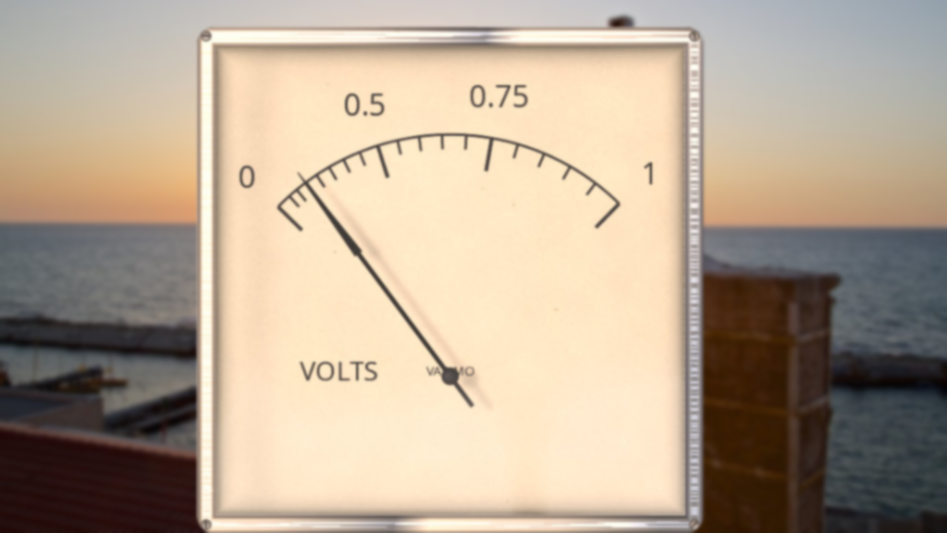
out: 0.25 V
